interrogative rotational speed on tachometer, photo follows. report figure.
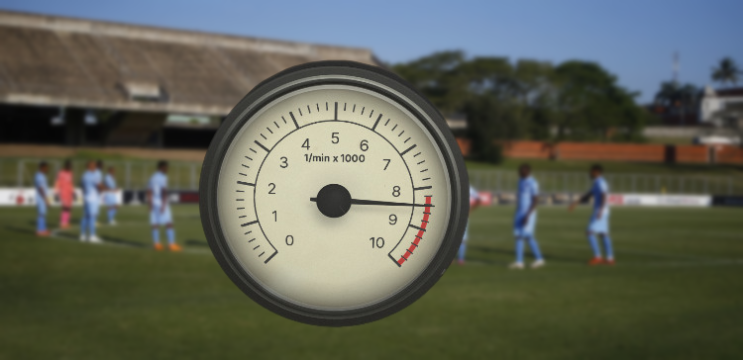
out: 8400 rpm
